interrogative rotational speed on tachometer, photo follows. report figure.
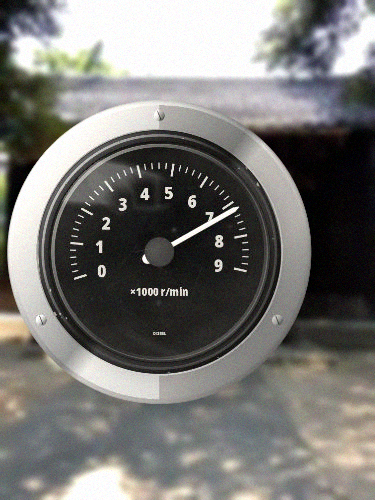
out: 7200 rpm
